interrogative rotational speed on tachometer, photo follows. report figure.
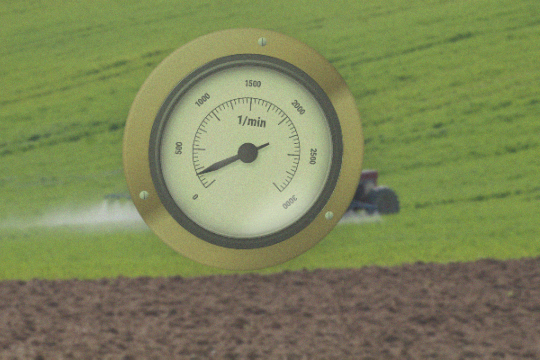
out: 200 rpm
